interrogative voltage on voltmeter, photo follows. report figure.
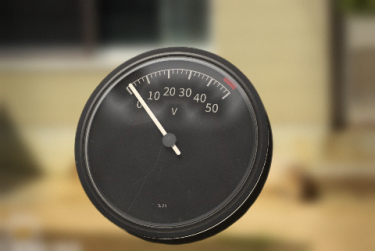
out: 2 V
